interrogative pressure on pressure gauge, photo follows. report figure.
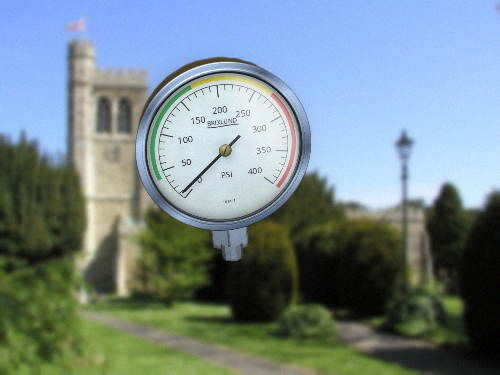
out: 10 psi
